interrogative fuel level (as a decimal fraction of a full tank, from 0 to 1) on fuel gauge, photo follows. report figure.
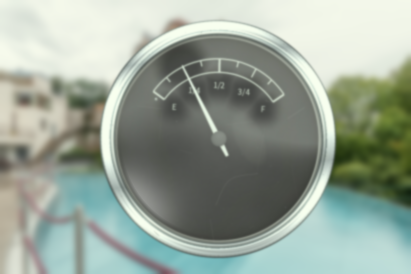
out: 0.25
